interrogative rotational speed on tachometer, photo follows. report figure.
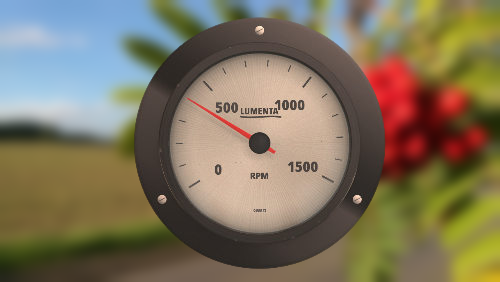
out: 400 rpm
